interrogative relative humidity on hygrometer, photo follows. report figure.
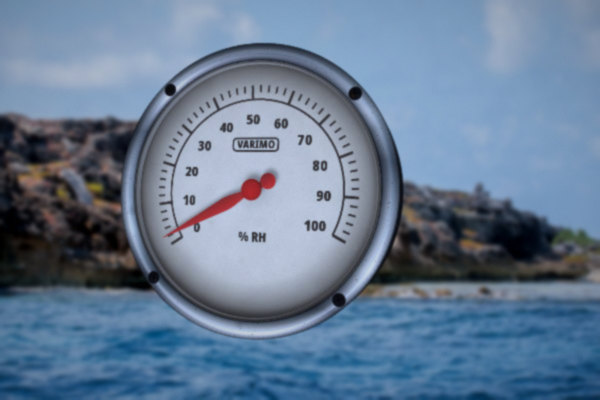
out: 2 %
